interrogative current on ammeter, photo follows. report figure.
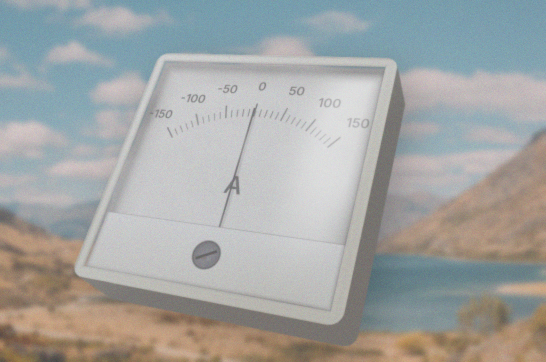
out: 0 A
